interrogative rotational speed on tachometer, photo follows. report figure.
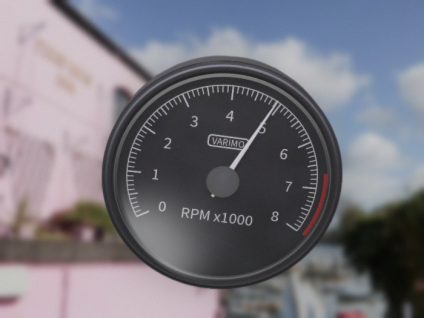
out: 4900 rpm
